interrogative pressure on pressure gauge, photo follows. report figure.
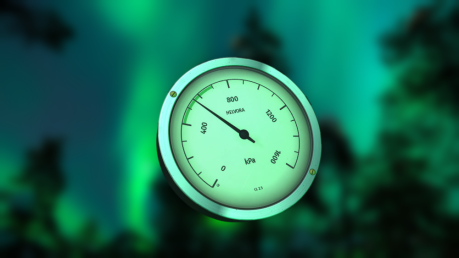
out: 550 kPa
